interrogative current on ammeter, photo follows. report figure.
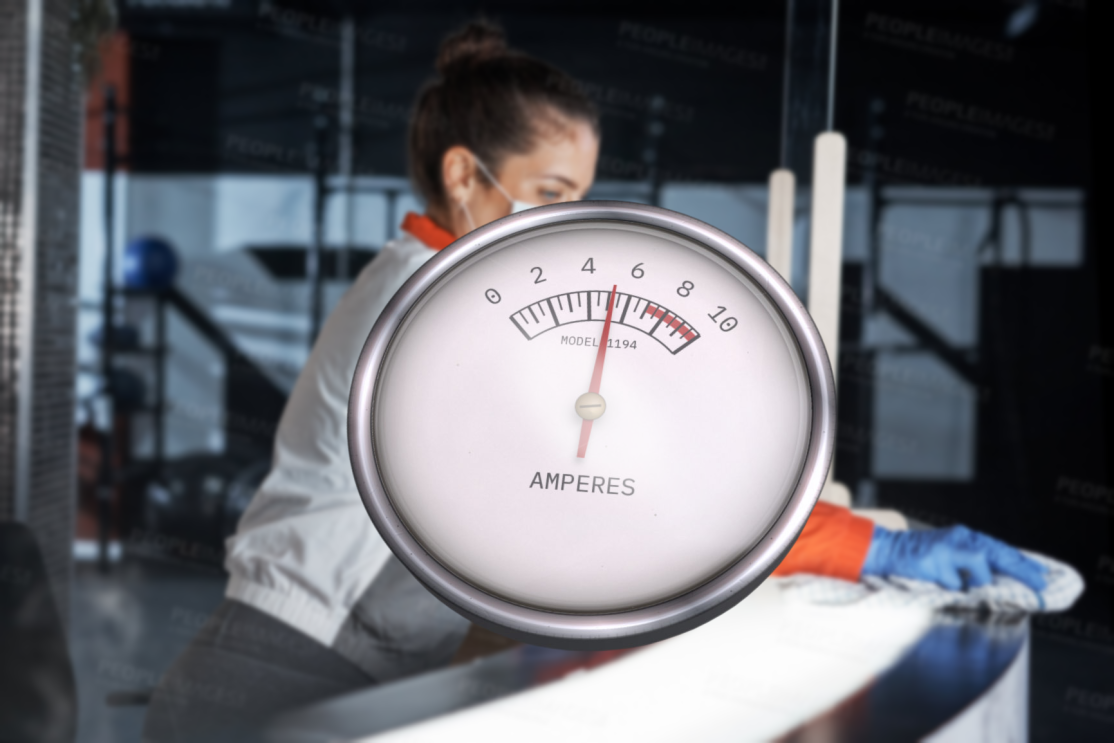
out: 5.25 A
